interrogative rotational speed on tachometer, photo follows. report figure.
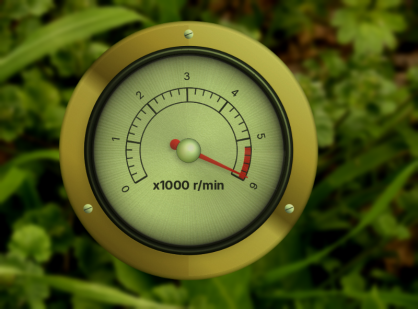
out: 5900 rpm
